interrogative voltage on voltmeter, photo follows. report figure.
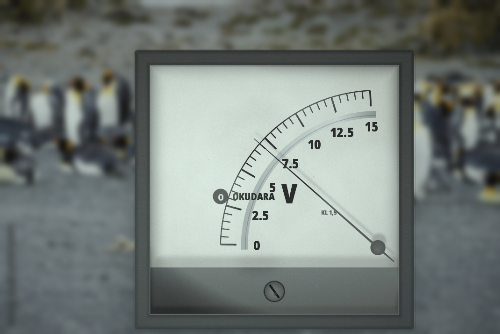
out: 7 V
